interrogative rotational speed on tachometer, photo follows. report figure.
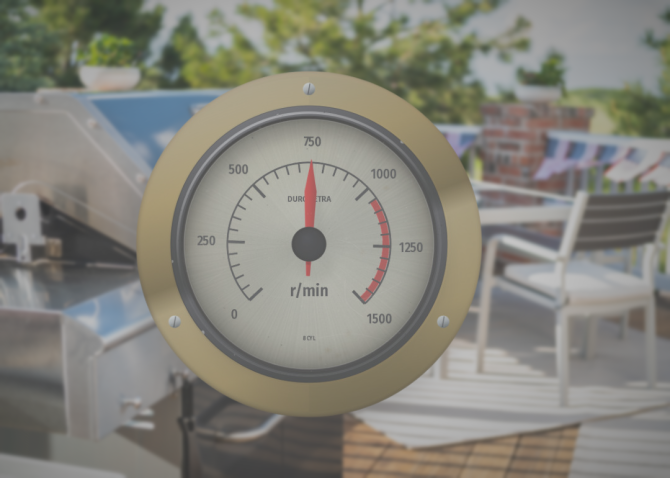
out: 750 rpm
